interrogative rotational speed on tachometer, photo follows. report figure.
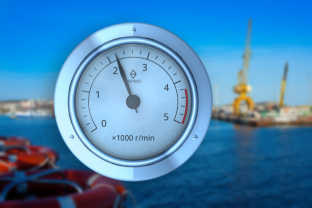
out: 2200 rpm
